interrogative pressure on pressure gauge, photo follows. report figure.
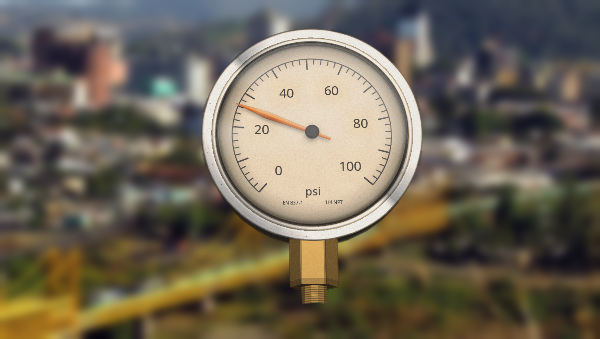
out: 26 psi
